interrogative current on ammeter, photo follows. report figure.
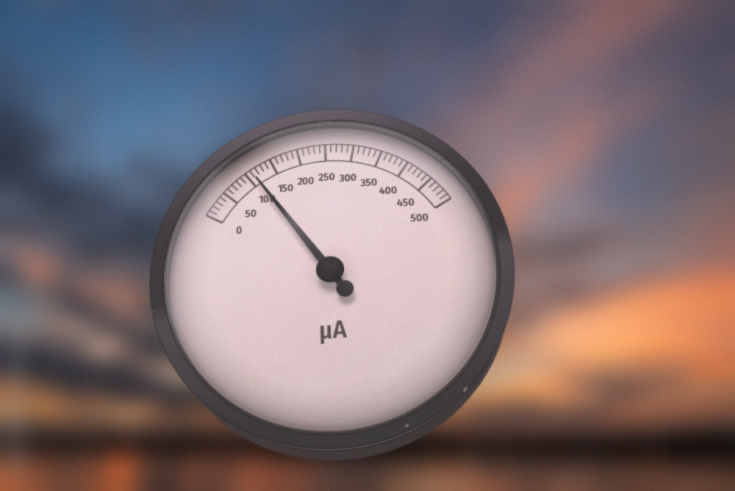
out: 110 µA
